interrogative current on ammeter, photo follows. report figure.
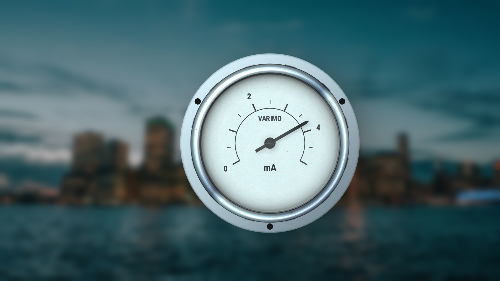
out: 3.75 mA
